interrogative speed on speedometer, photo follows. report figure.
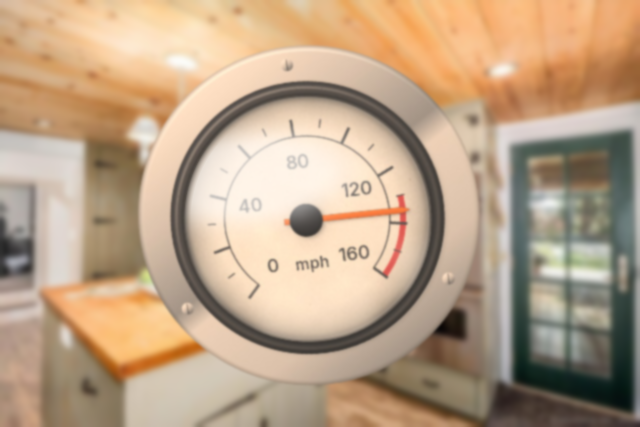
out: 135 mph
